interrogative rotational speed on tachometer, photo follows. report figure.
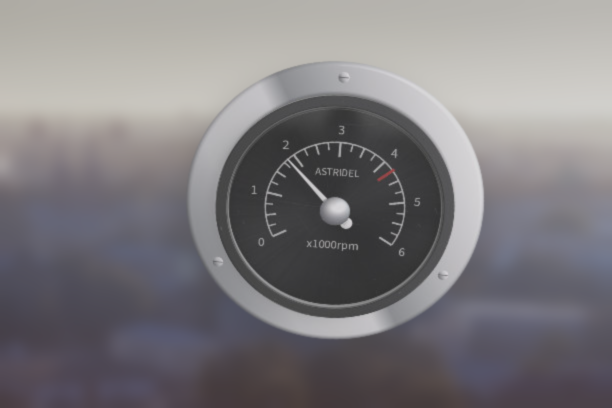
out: 1875 rpm
